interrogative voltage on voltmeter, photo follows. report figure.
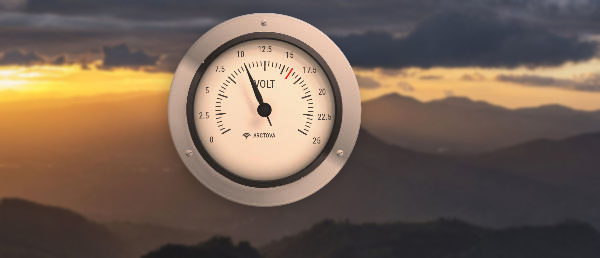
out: 10 V
